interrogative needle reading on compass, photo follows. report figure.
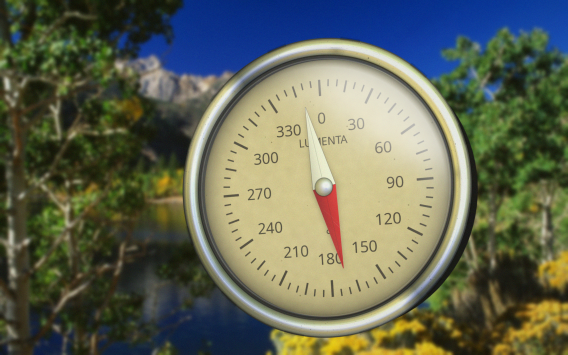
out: 170 °
